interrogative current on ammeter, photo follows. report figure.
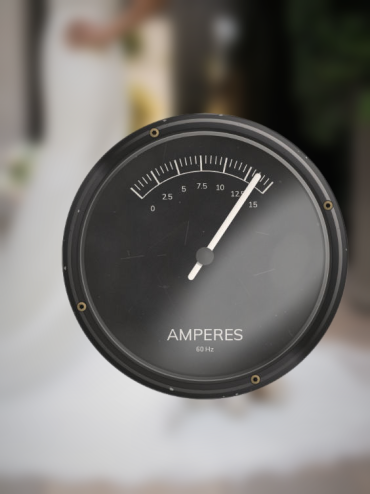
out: 13.5 A
